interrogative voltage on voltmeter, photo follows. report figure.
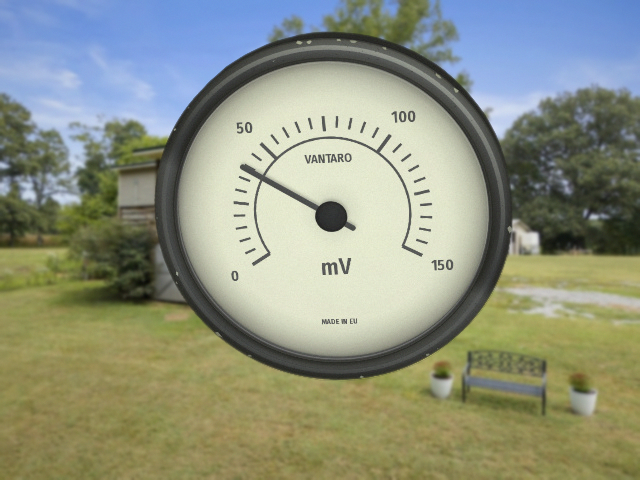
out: 40 mV
